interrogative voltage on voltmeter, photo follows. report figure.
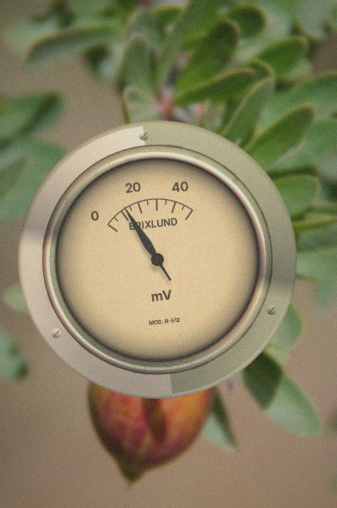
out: 12.5 mV
